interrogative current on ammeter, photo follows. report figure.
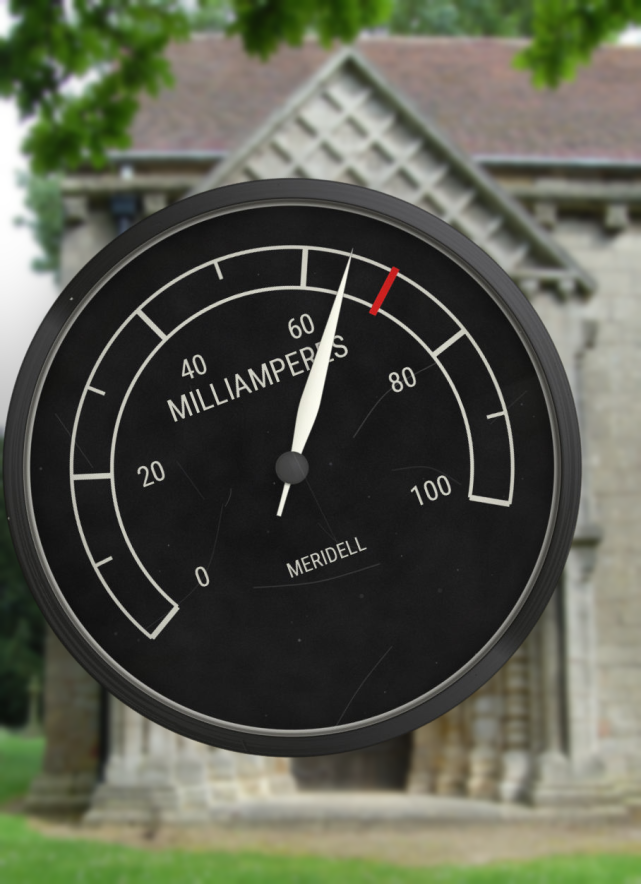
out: 65 mA
